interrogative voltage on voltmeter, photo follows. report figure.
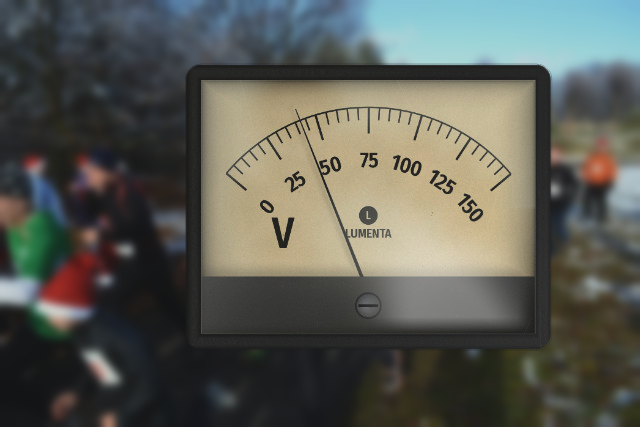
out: 42.5 V
